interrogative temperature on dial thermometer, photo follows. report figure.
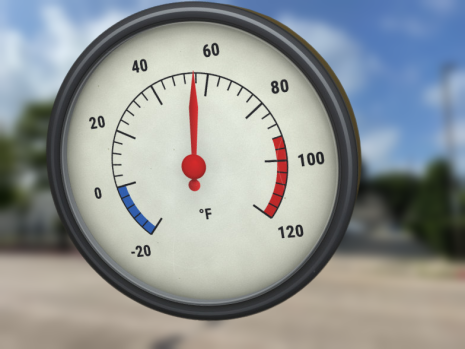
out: 56 °F
